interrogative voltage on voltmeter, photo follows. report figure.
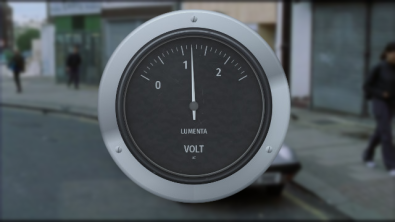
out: 1.2 V
